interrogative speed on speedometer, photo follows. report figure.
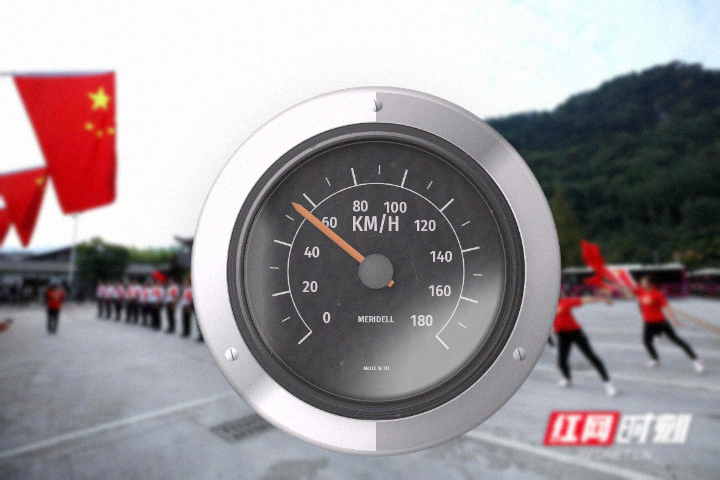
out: 55 km/h
